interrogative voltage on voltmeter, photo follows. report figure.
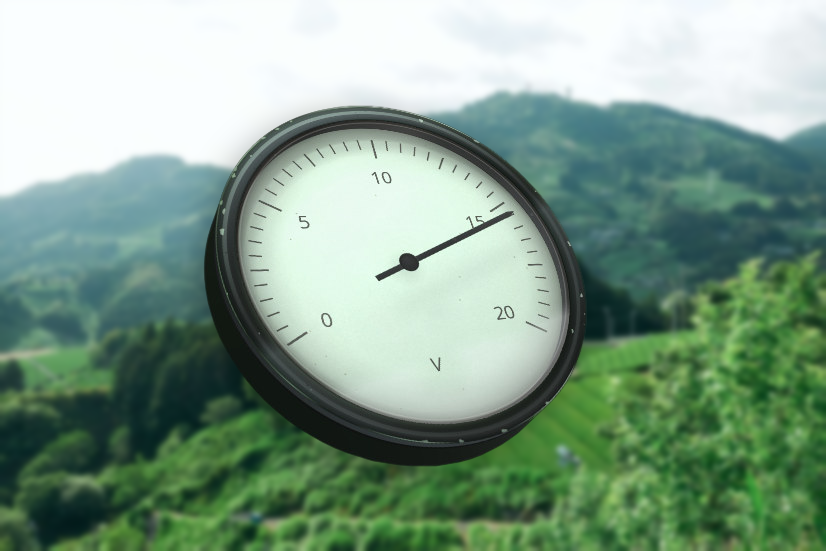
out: 15.5 V
